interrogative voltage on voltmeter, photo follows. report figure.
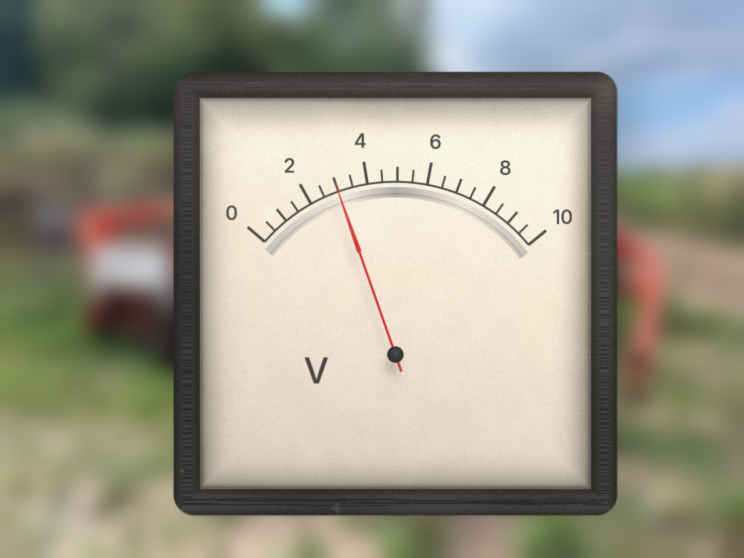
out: 3 V
